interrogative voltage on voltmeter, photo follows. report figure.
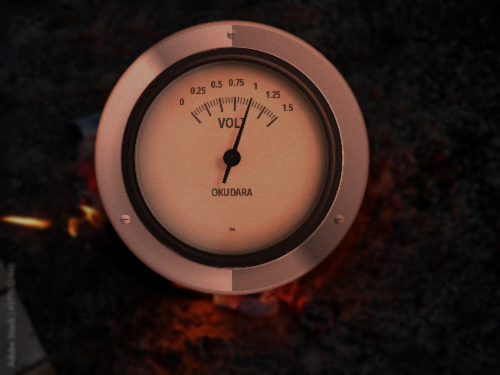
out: 1 V
